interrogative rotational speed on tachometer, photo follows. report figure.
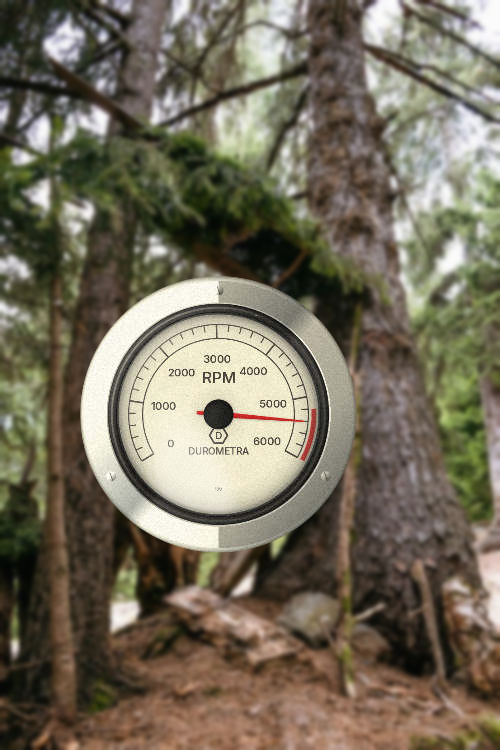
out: 5400 rpm
